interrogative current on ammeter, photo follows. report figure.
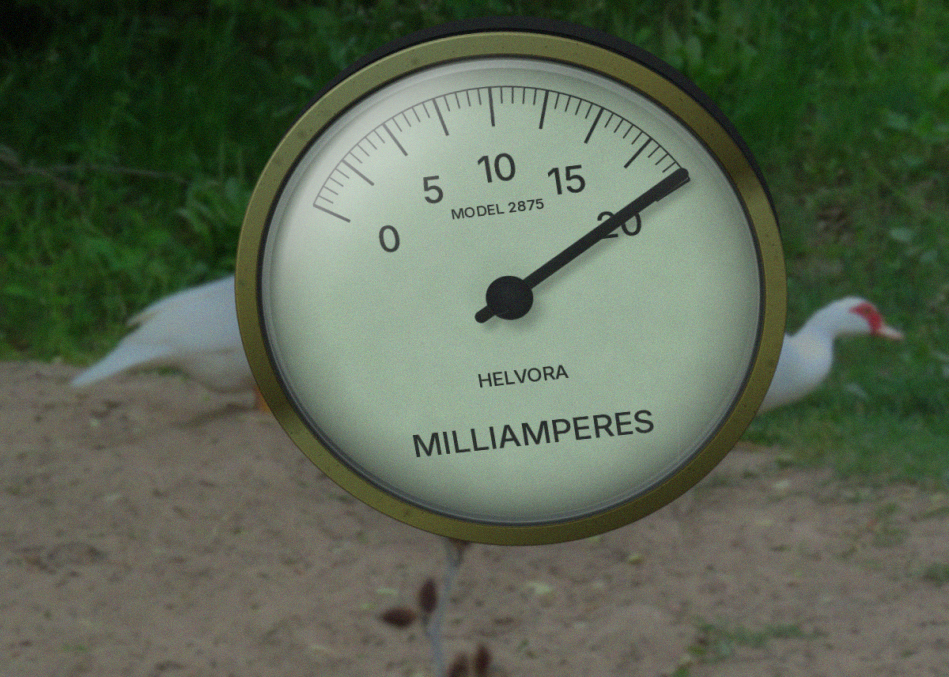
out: 19.5 mA
